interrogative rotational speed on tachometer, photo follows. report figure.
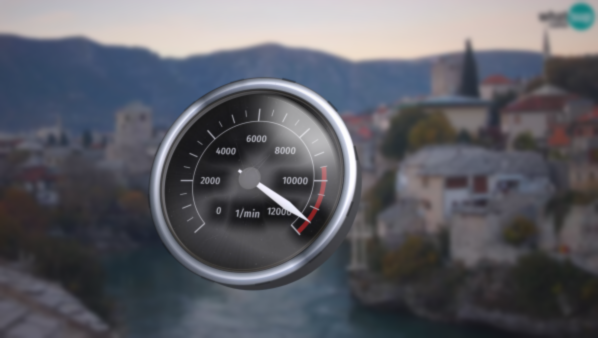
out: 11500 rpm
